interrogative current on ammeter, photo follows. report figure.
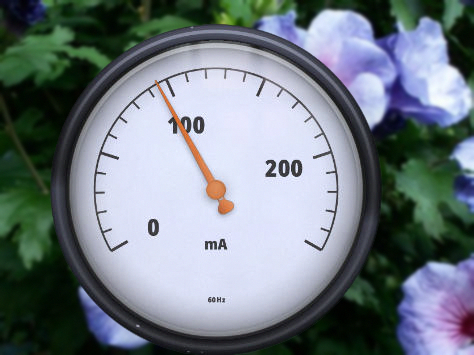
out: 95 mA
